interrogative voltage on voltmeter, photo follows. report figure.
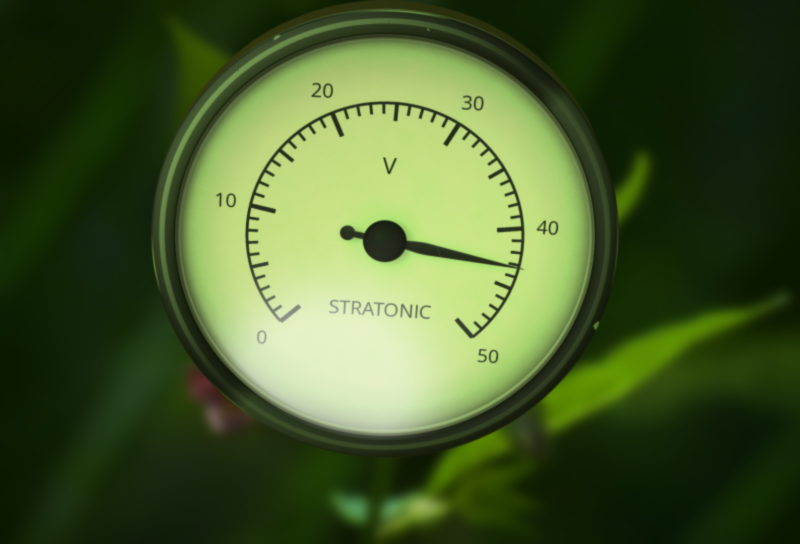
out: 43 V
